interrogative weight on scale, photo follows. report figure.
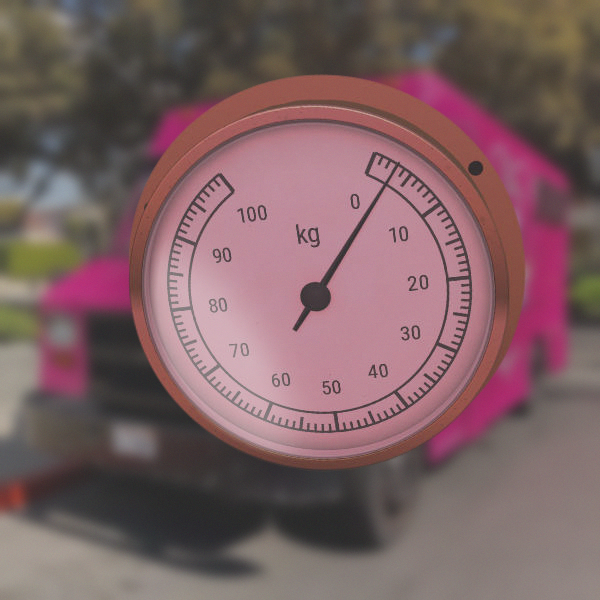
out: 3 kg
